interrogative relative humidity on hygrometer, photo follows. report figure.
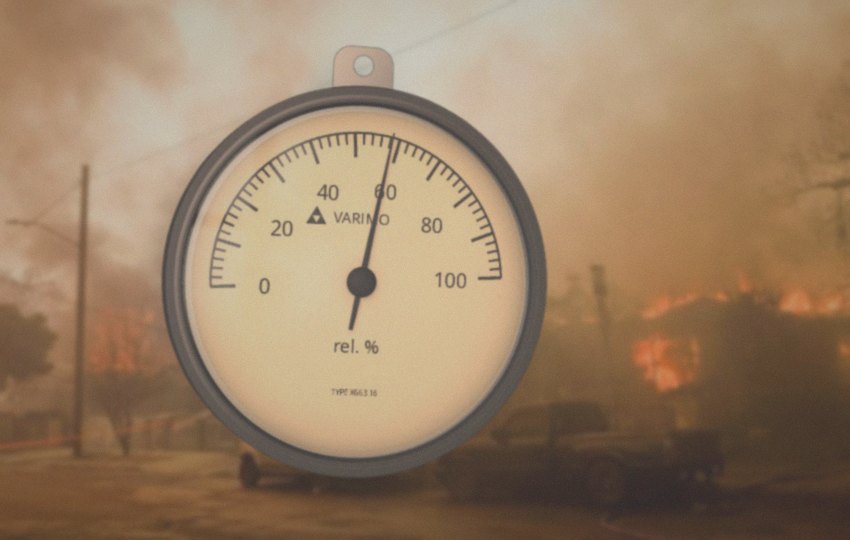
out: 58 %
